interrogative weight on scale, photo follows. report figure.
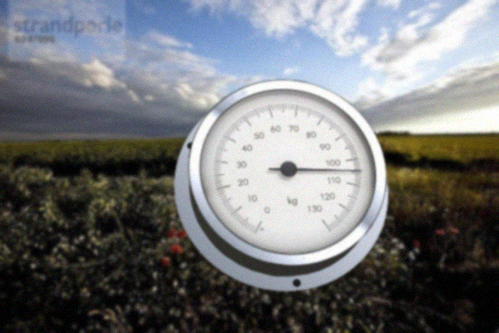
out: 105 kg
